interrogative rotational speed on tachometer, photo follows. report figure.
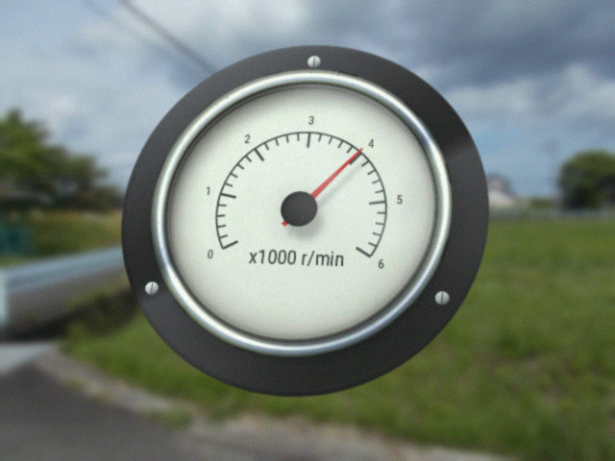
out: 4000 rpm
